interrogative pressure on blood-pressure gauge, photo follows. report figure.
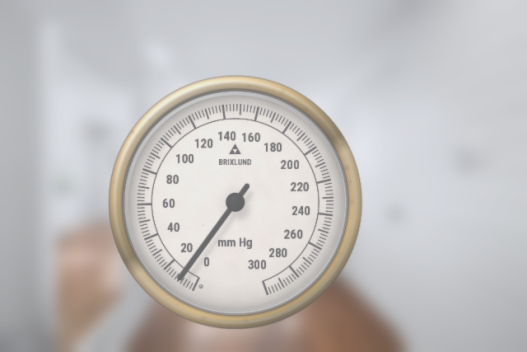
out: 10 mmHg
